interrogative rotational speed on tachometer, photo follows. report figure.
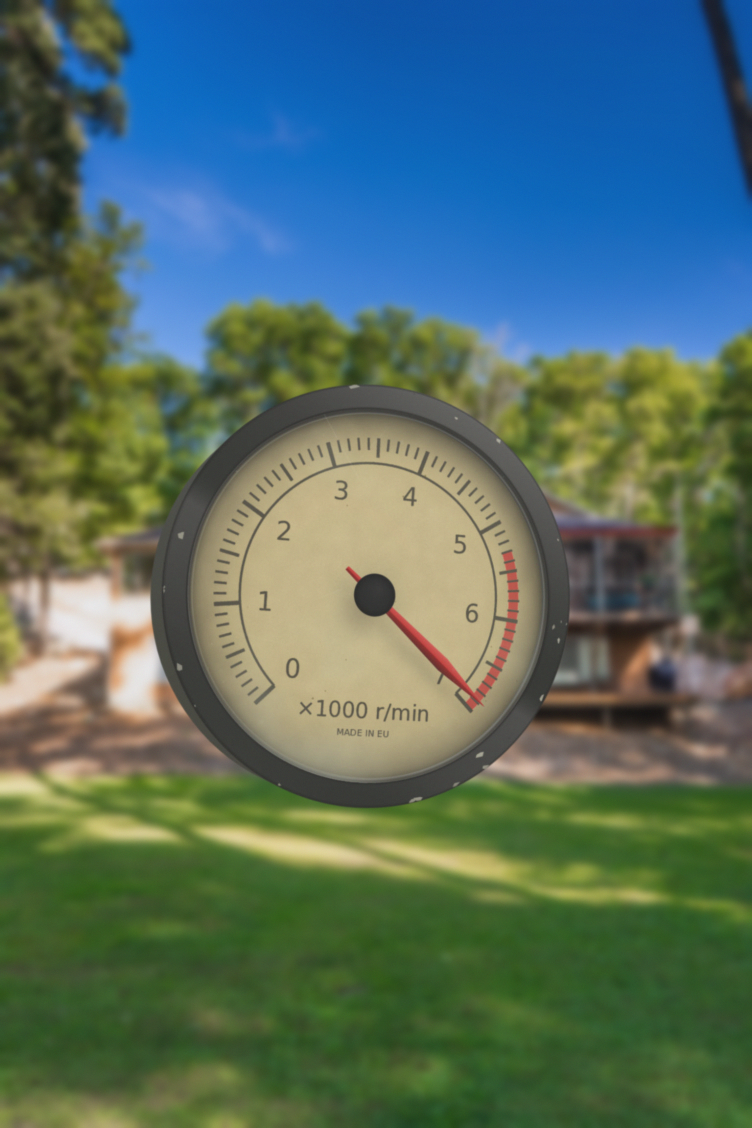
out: 6900 rpm
